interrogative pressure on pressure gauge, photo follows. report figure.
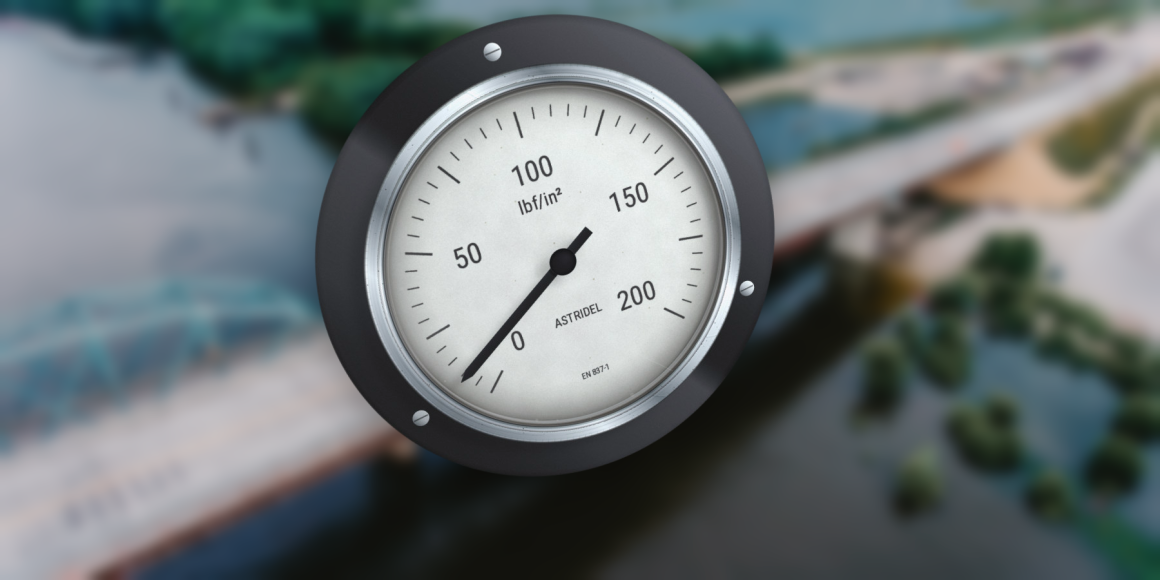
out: 10 psi
